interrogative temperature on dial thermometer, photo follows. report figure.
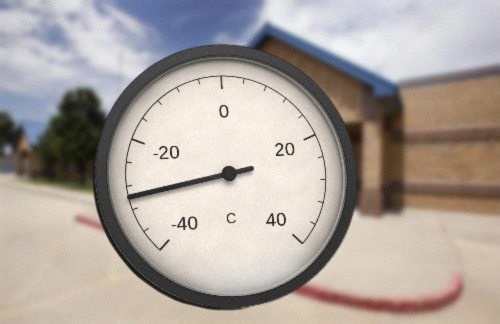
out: -30 °C
